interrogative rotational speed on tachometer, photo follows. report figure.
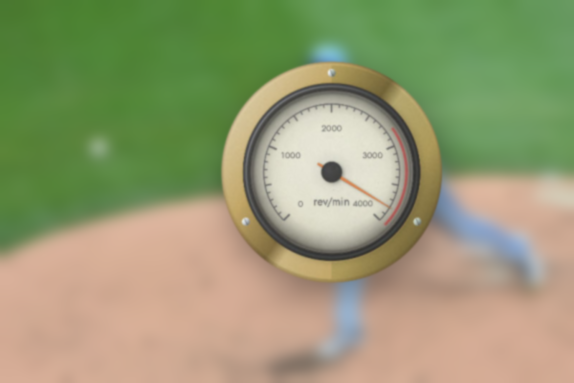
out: 3800 rpm
